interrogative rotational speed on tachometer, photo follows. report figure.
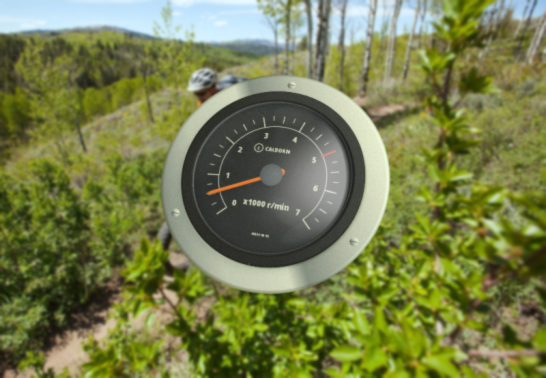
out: 500 rpm
